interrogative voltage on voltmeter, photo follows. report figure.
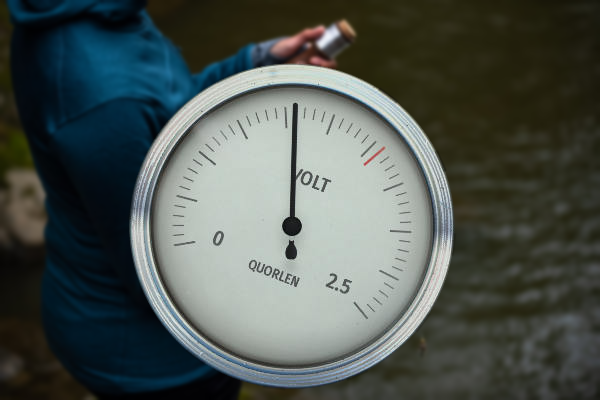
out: 1.05 V
